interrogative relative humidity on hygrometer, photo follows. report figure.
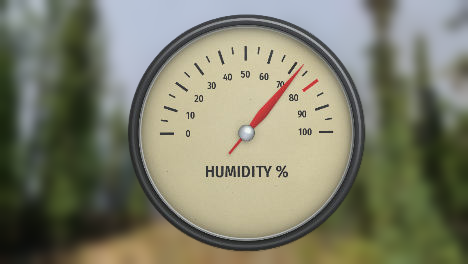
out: 72.5 %
